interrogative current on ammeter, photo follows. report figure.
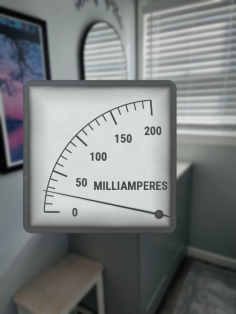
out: 25 mA
